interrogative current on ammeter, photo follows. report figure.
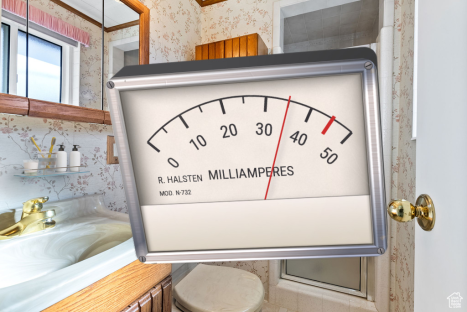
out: 35 mA
